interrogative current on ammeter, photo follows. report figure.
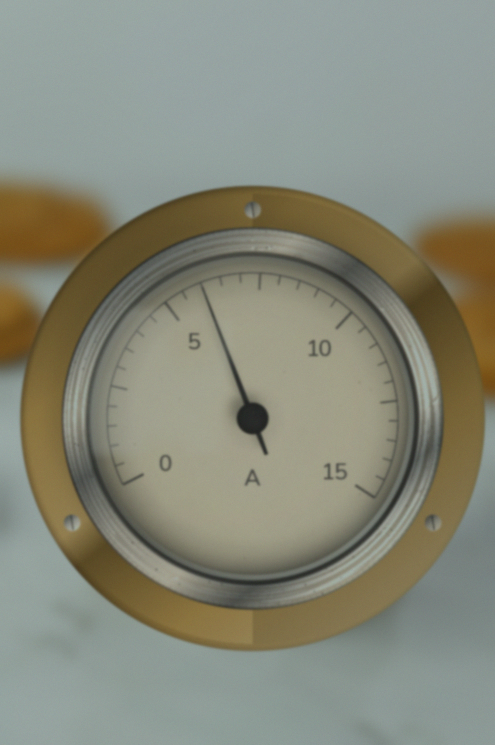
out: 6 A
